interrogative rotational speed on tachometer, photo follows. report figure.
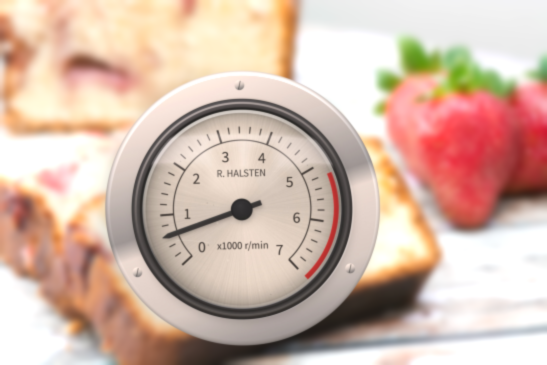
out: 600 rpm
